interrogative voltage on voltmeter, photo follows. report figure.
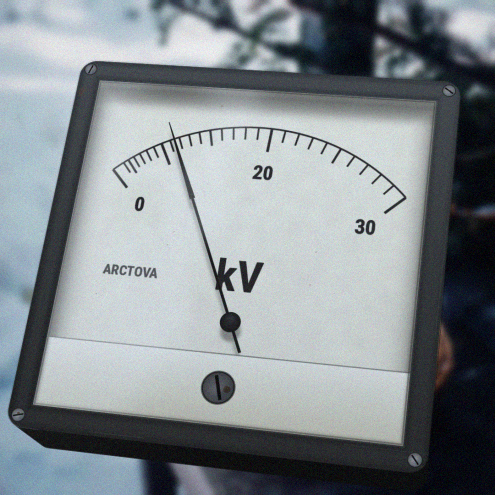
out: 11.5 kV
